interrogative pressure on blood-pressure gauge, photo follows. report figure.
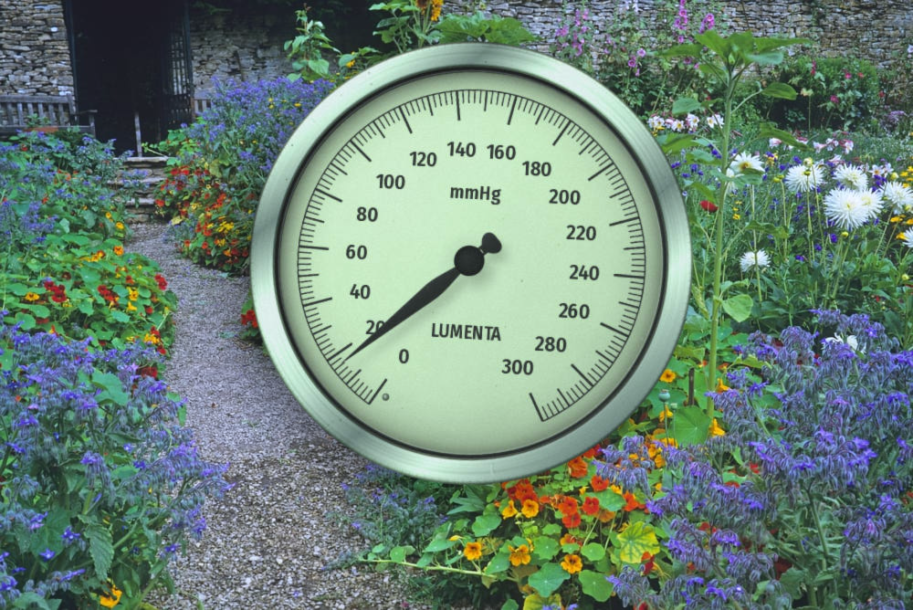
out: 16 mmHg
